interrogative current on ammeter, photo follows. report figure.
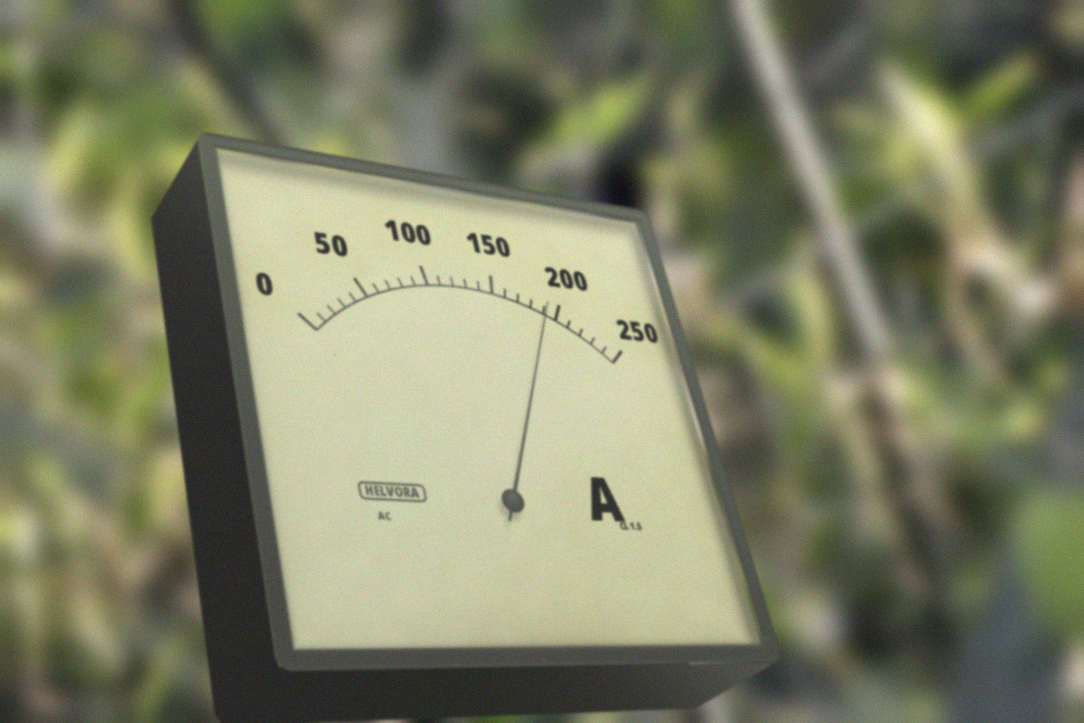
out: 190 A
